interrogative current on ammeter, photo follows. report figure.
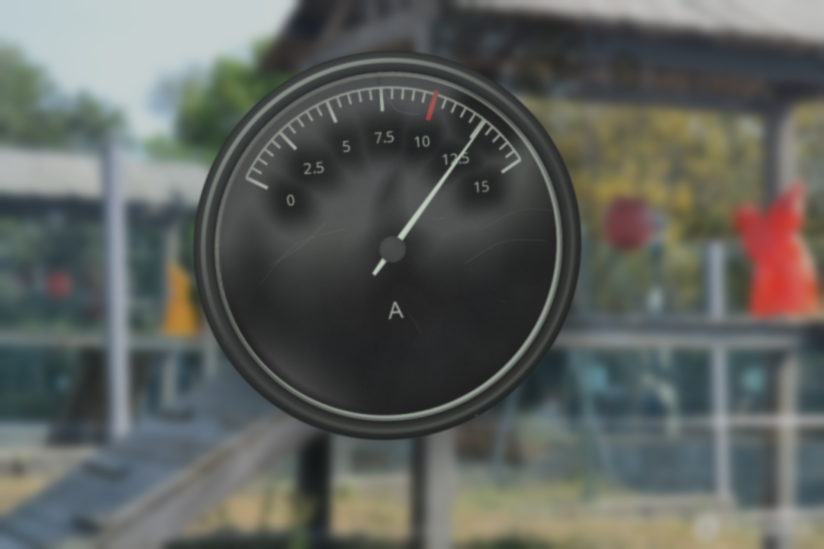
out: 12.5 A
